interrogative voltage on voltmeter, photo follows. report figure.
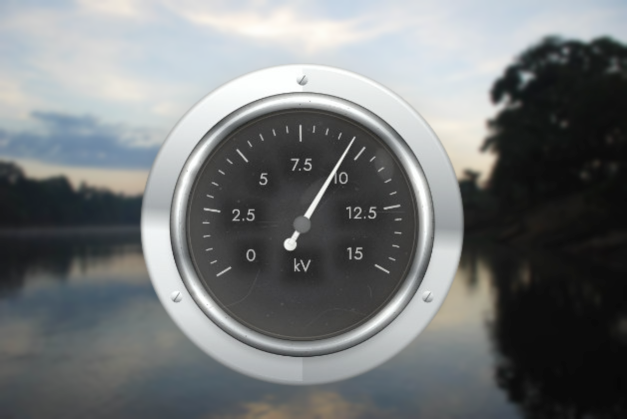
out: 9.5 kV
